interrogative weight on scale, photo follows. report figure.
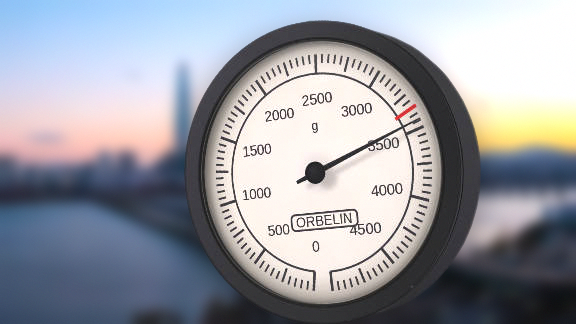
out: 3450 g
